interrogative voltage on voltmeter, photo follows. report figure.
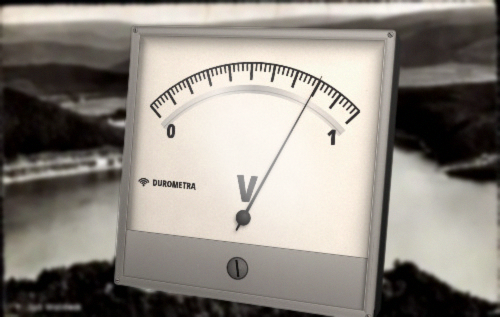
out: 0.8 V
